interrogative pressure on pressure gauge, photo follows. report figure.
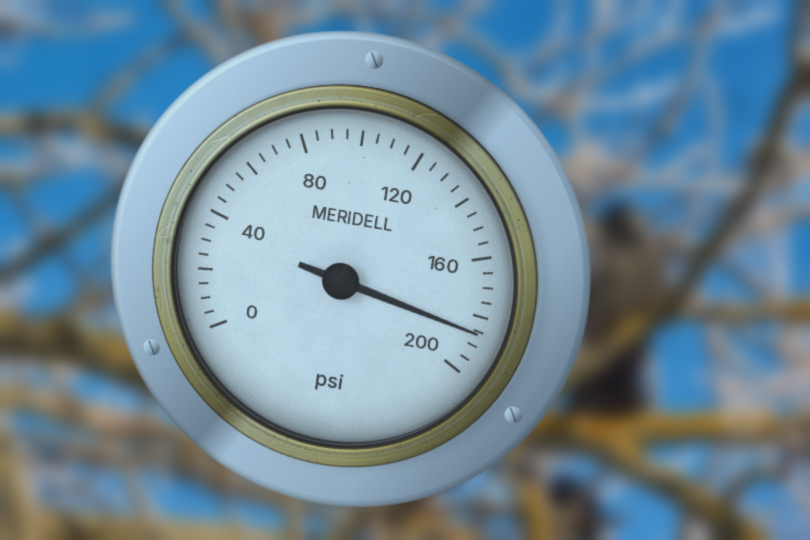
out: 185 psi
